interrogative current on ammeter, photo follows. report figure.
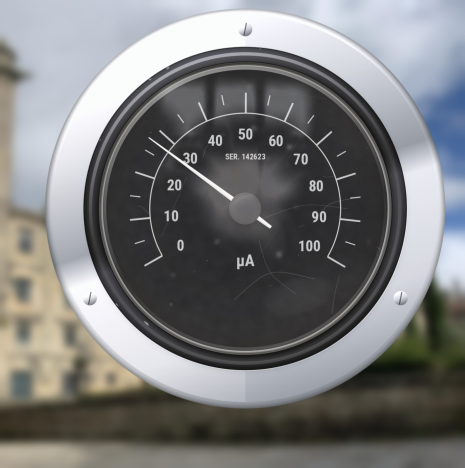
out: 27.5 µA
